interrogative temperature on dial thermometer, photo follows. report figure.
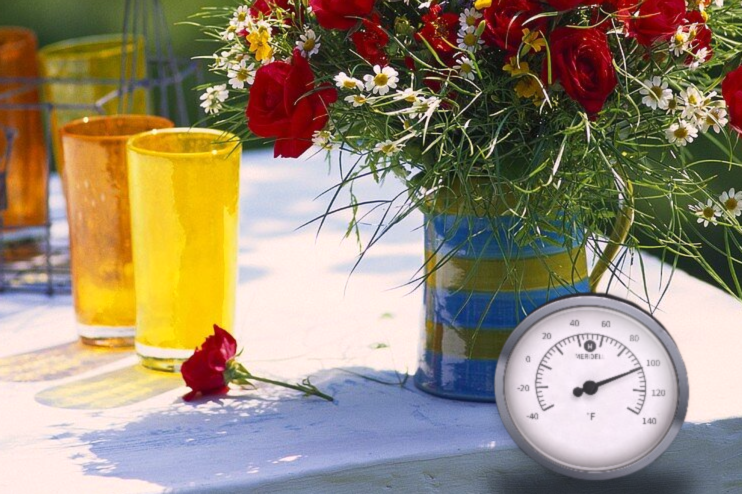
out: 100 °F
